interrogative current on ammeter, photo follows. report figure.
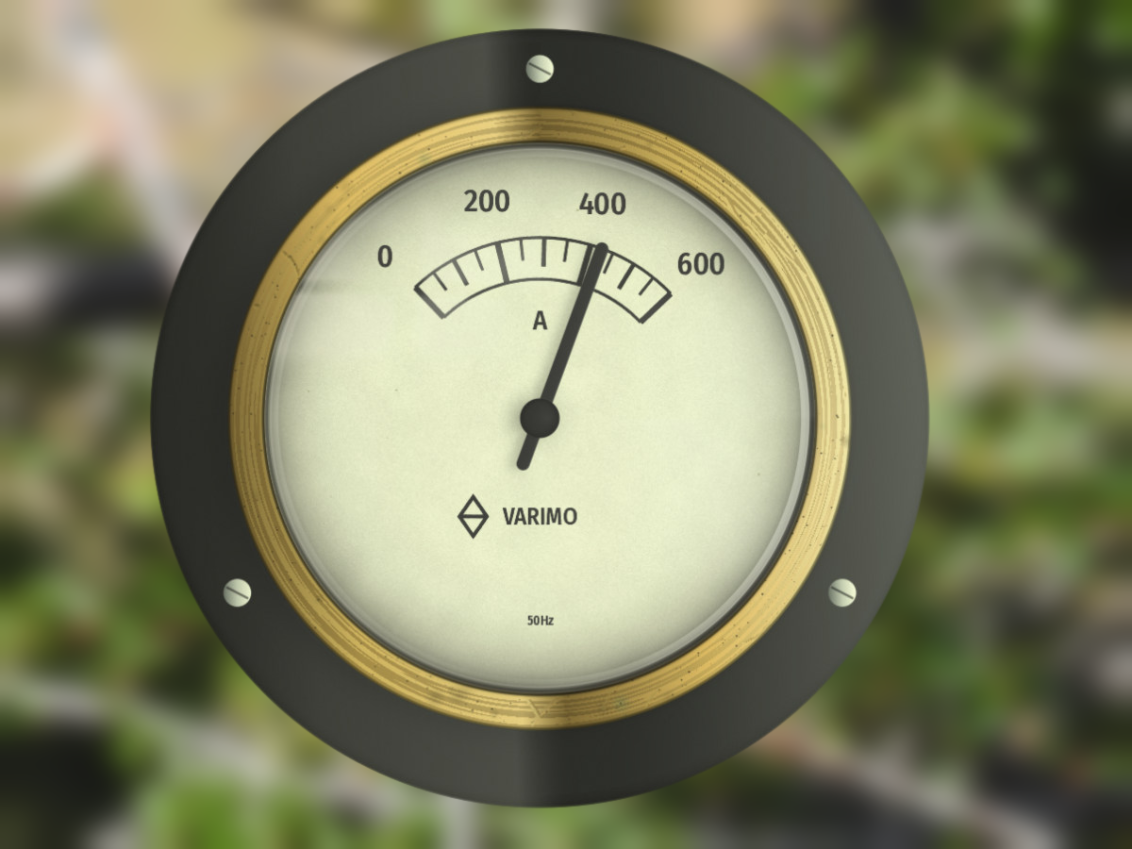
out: 425 A
